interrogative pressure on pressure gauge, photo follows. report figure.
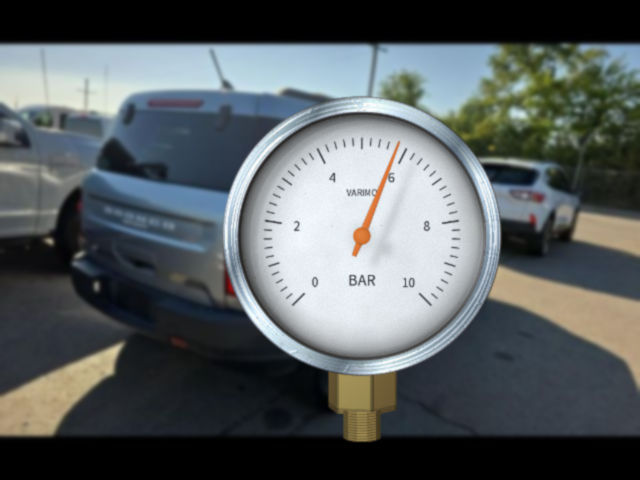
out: 5.8 bar
